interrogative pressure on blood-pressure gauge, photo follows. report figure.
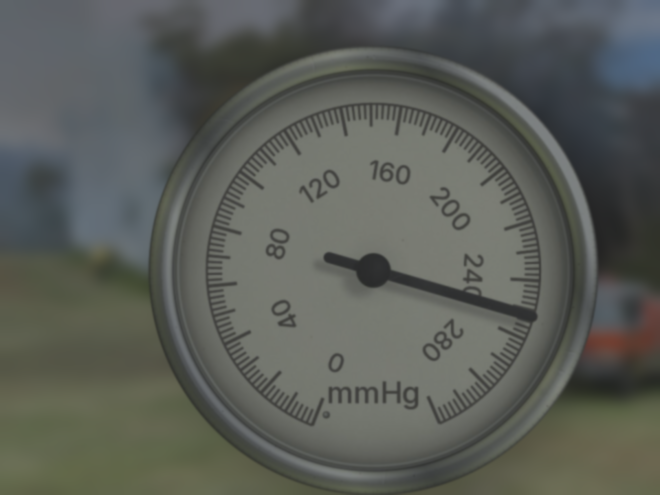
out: 252 mmHg
